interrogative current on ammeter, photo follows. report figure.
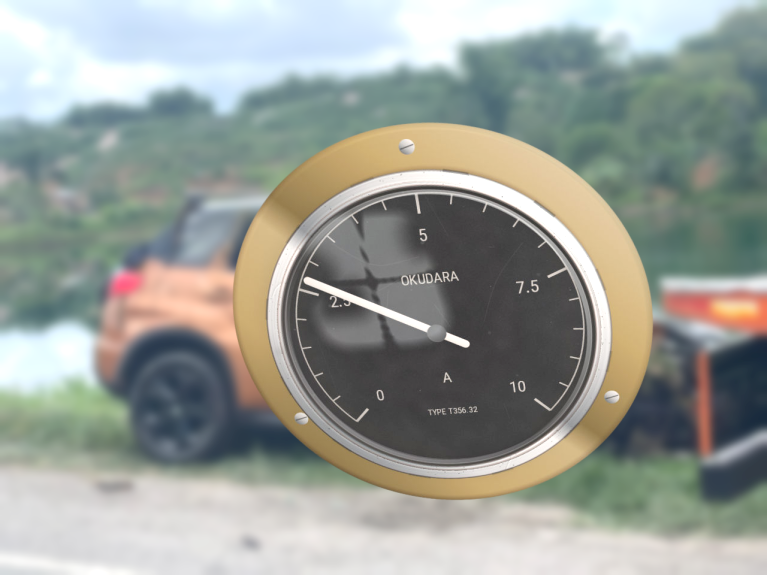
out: 2.75 A
